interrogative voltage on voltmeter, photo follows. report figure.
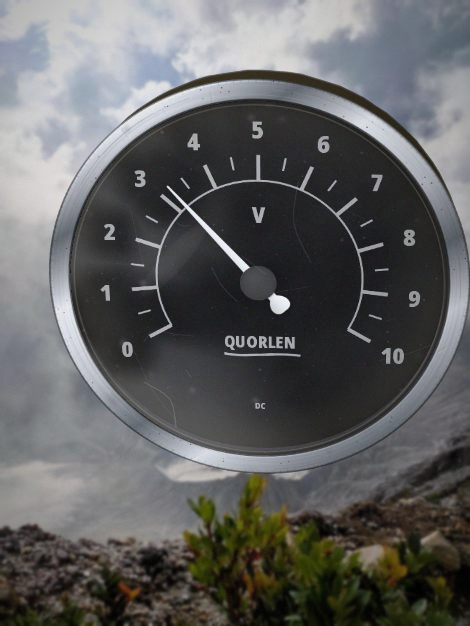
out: 3.25 V
